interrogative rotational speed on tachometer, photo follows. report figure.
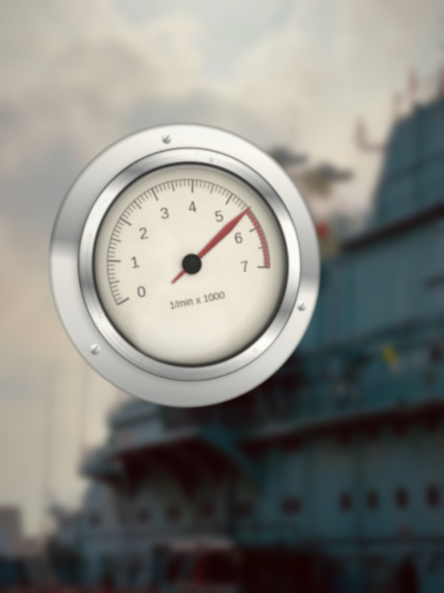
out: 5500 rpm
